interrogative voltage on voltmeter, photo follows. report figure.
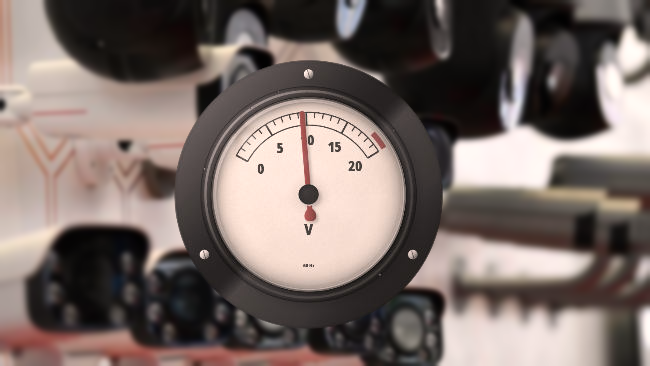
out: 9.5 V
